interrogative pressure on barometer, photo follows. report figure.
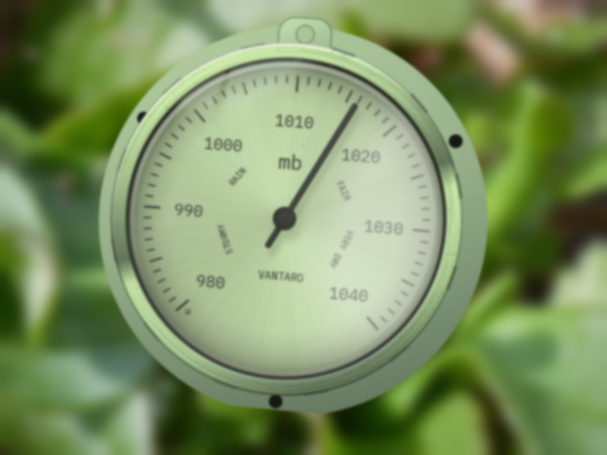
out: 1016 mbar
